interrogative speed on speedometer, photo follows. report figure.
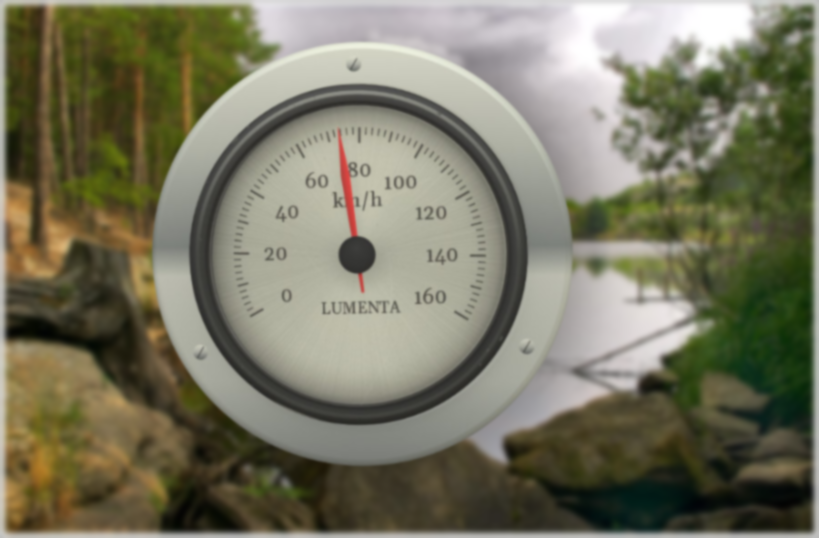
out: 74 km/h
